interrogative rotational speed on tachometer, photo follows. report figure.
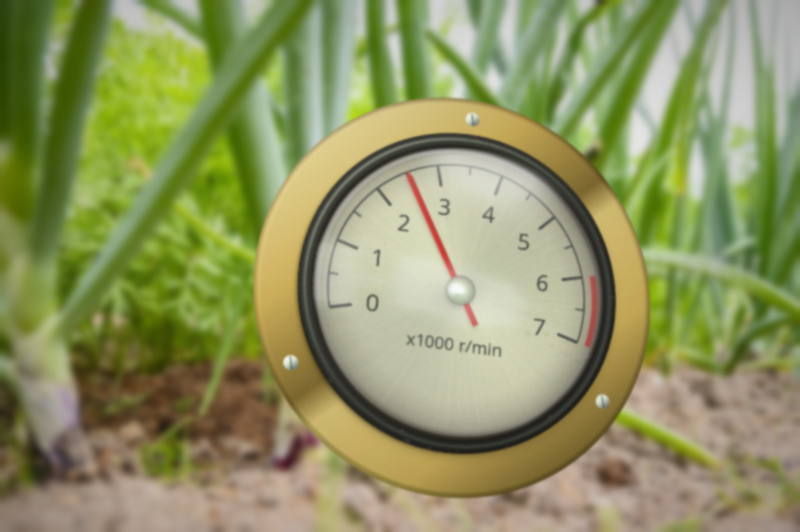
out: 2500 rpm
